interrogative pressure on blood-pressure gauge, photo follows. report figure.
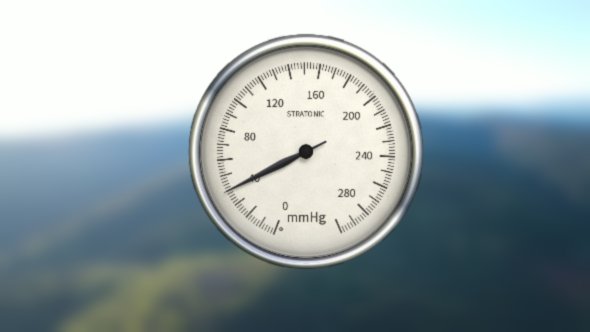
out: 40 mmHg
